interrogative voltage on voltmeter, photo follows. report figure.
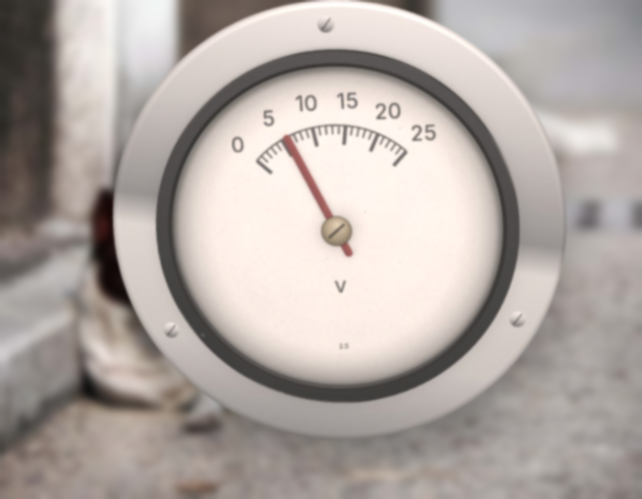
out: 6 V
